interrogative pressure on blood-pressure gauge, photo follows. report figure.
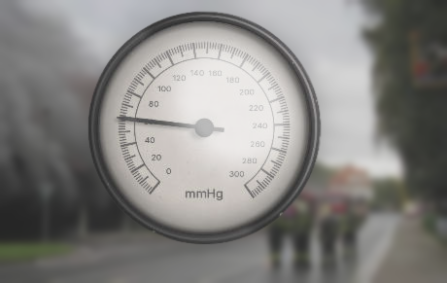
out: 60 mmHg
